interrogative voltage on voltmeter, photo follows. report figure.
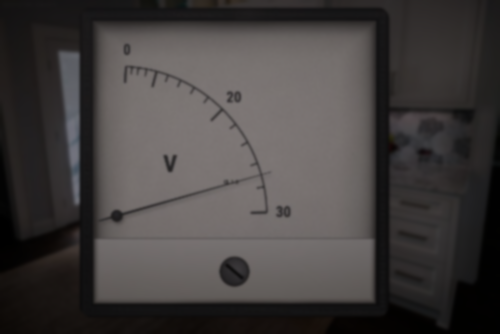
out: 27 V
